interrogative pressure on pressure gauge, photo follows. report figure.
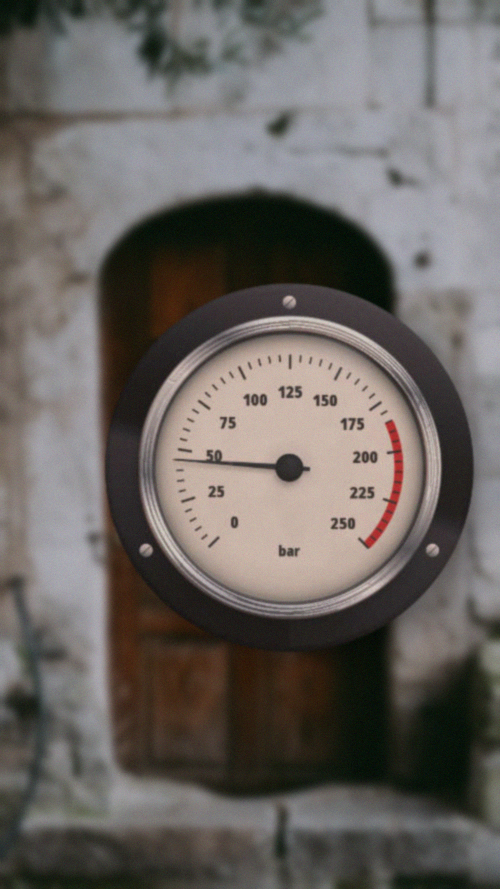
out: 45 bar
